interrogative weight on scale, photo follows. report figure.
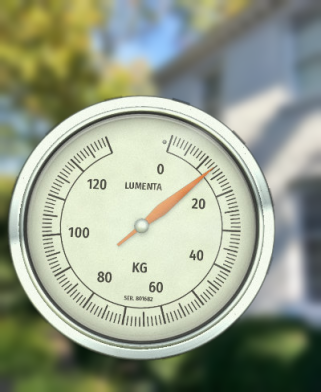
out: 13 kg
